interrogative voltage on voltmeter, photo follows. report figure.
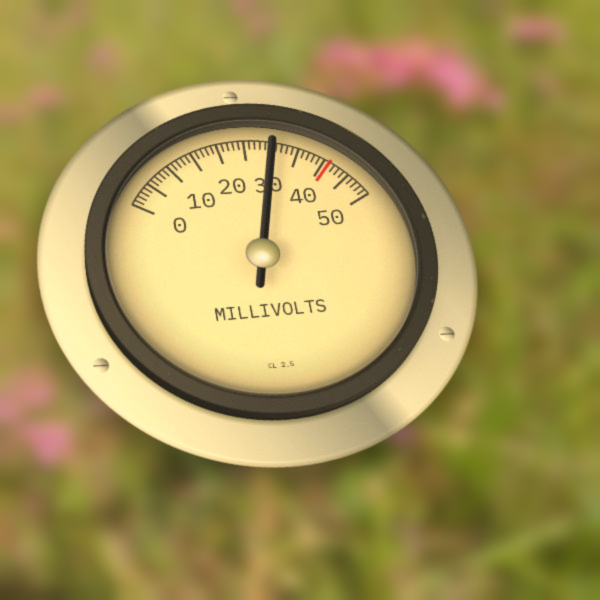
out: 30 mV
